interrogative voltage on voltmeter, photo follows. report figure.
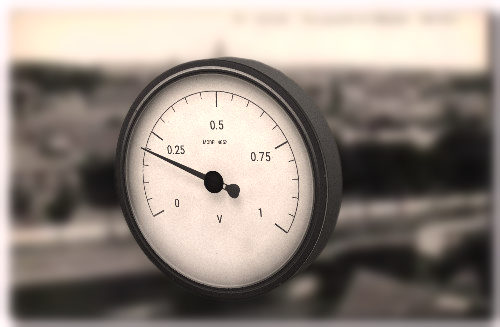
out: 0.2 V
